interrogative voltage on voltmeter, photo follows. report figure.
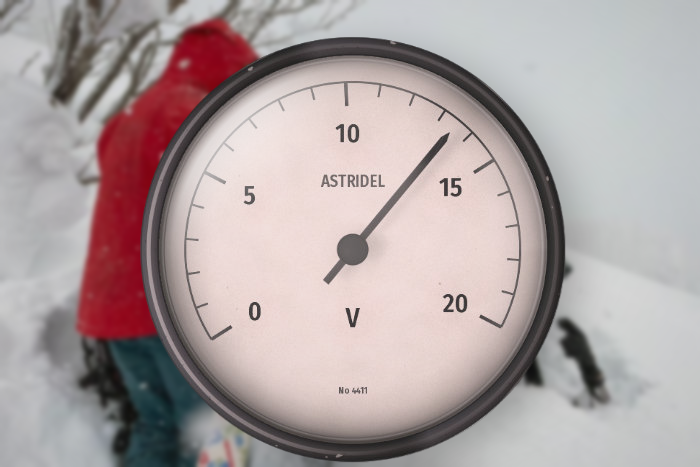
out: 13.5 V
